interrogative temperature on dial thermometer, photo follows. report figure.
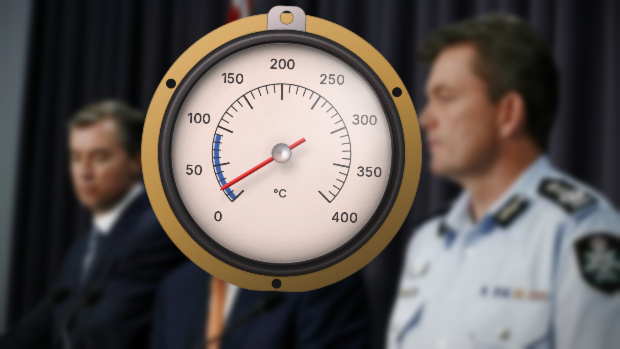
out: 20 °C
